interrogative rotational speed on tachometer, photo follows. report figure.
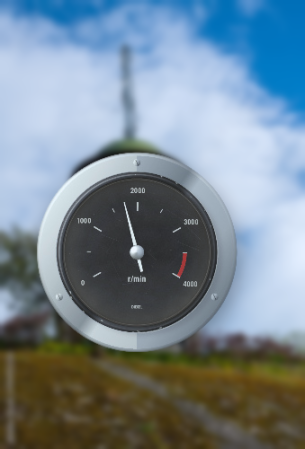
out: 1750 rpm
